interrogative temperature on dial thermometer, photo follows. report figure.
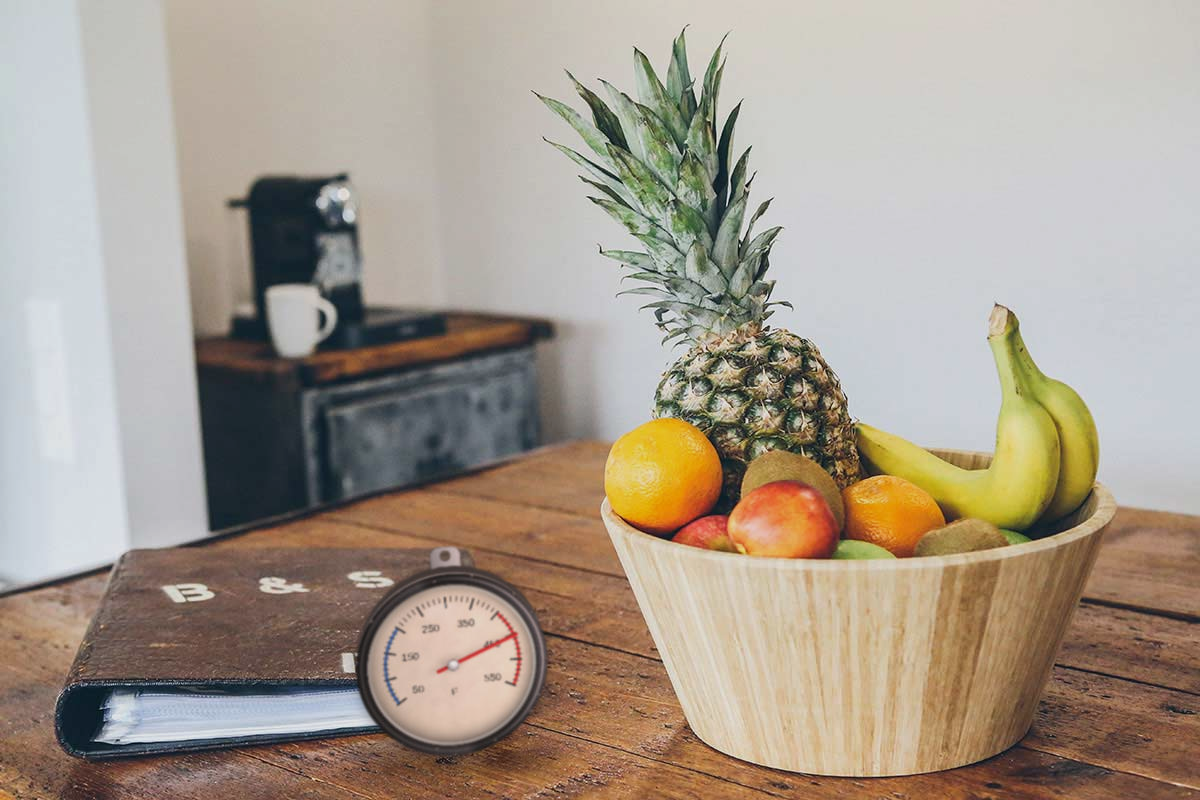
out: 450 °F
